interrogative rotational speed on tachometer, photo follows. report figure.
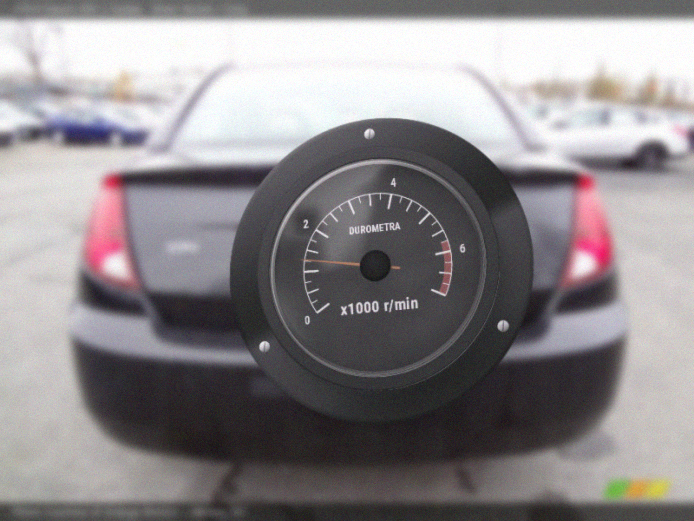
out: 1250 rpm
